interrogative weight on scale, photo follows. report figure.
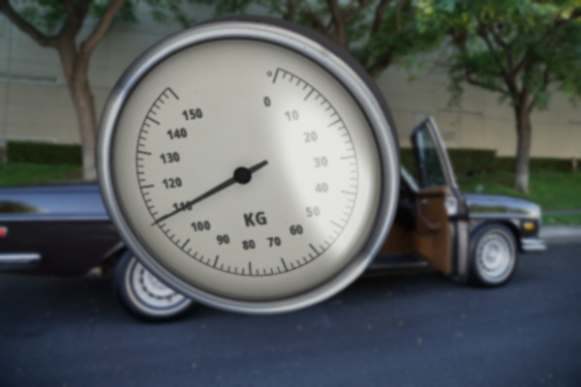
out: 110 kg
